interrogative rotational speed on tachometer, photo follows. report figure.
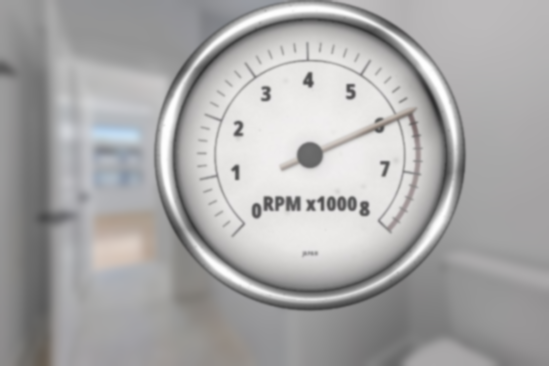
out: 6000 rpm
